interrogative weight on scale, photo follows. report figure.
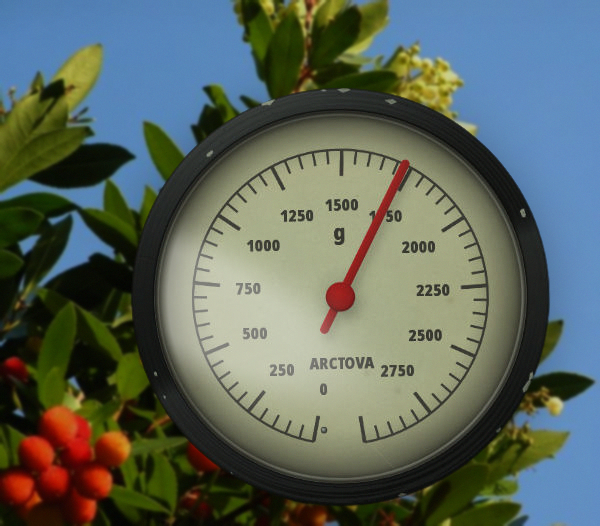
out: 1725 g
